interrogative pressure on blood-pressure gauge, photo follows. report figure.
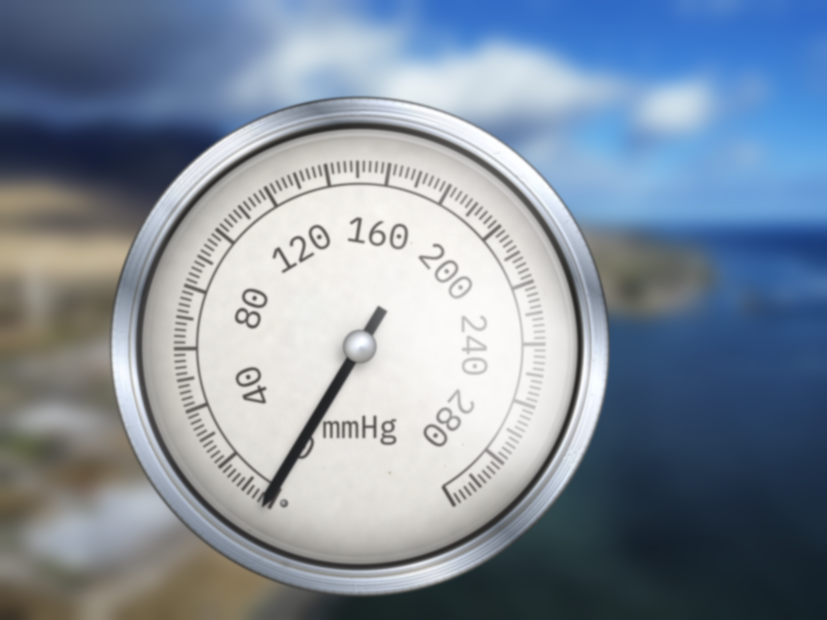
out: 2 mmHg
